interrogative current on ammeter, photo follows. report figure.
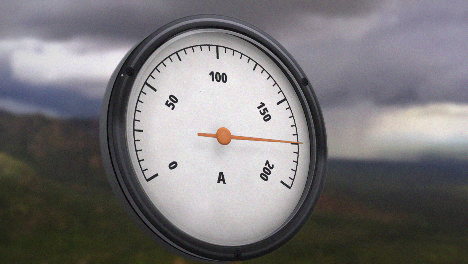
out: 175 A
